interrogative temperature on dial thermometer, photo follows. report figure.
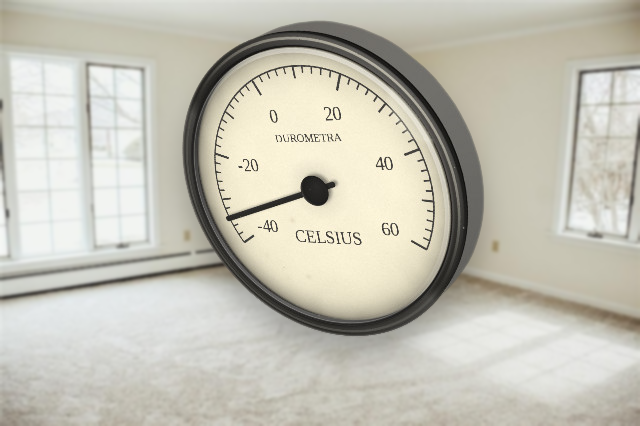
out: -34 °C
